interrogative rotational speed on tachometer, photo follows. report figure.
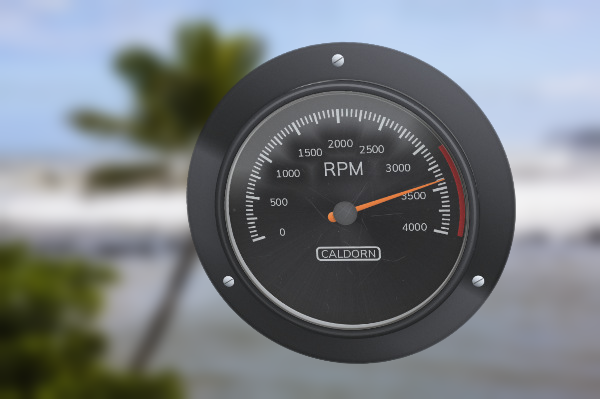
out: 3400 rpm
